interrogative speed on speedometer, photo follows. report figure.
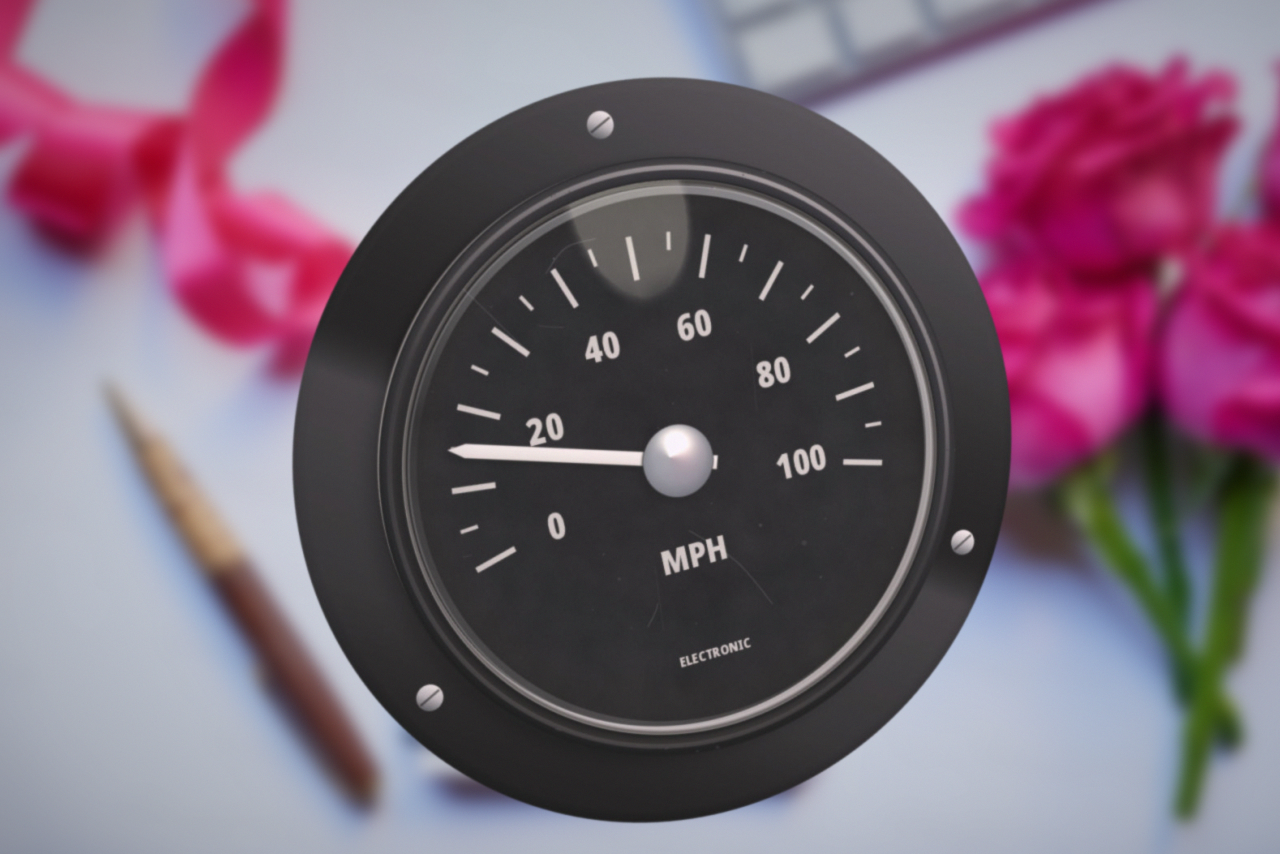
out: 15 mph
